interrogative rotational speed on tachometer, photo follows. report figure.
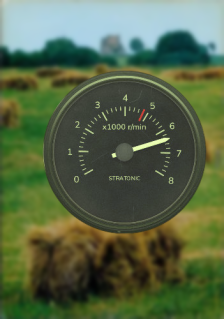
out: 6400 rpm
